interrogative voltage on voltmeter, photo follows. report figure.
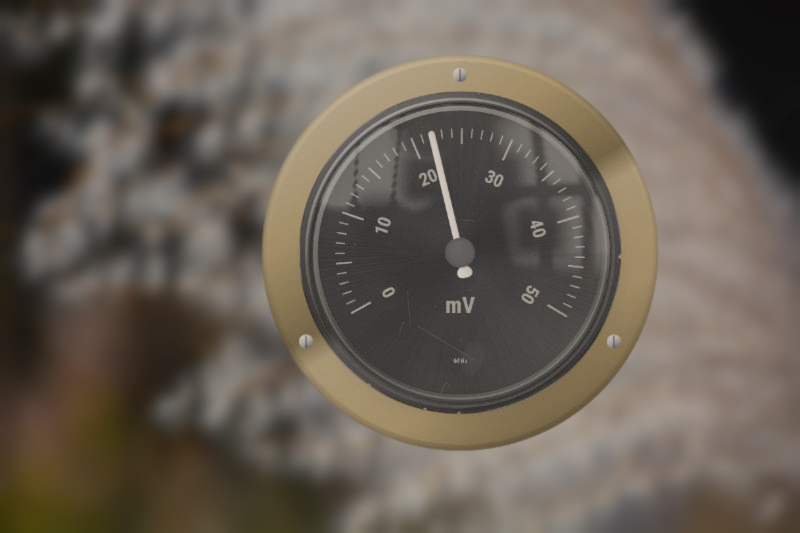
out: 22 mV
